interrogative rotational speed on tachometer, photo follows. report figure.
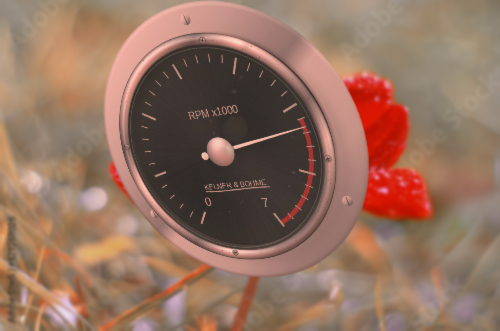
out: 5300 rpm
